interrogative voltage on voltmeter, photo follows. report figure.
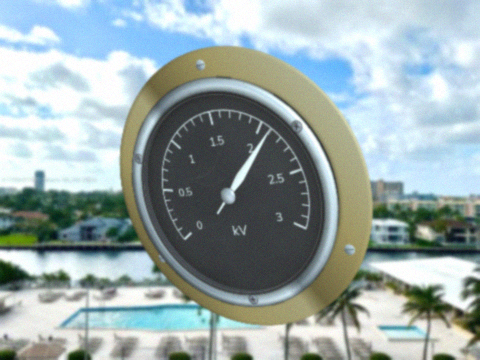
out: 2.1 kV
